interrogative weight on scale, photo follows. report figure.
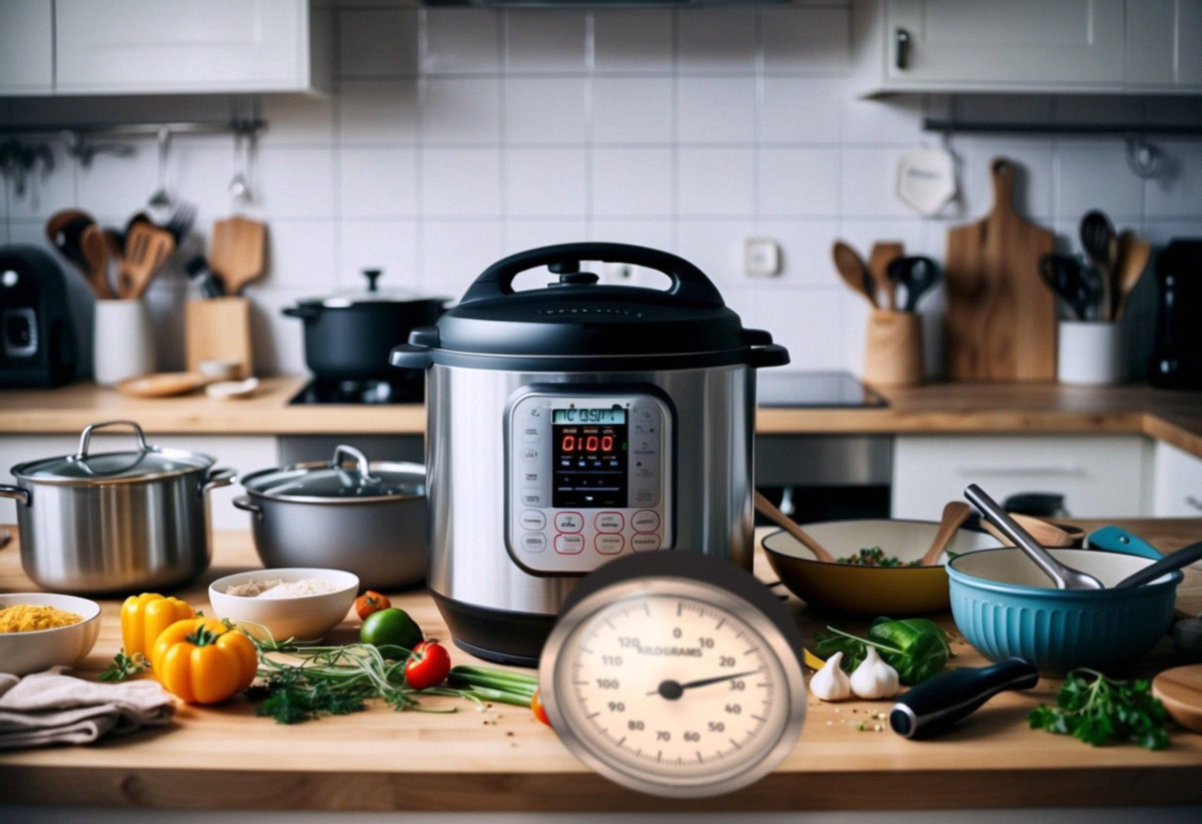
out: 25 kg
